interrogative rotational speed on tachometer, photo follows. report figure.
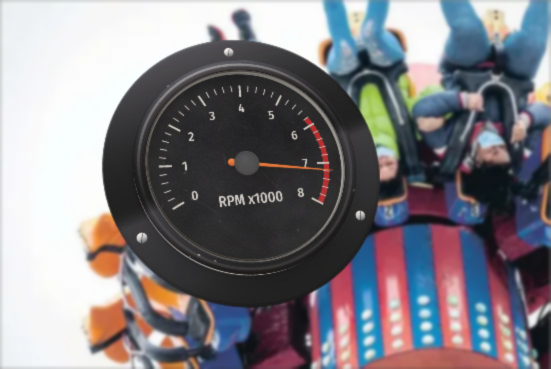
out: 7200 rpm
